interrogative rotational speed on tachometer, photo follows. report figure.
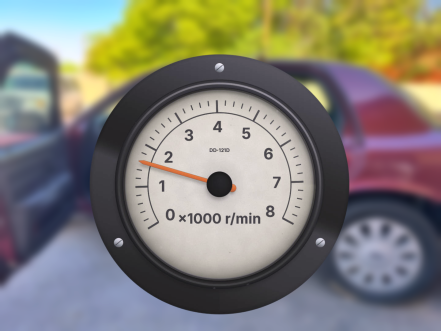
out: 1600 rpm
